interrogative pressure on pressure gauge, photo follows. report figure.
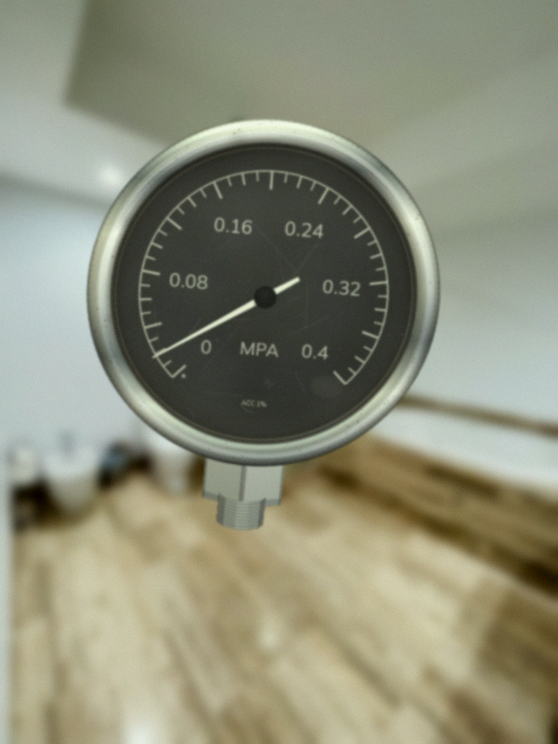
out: 0.02 MPa
